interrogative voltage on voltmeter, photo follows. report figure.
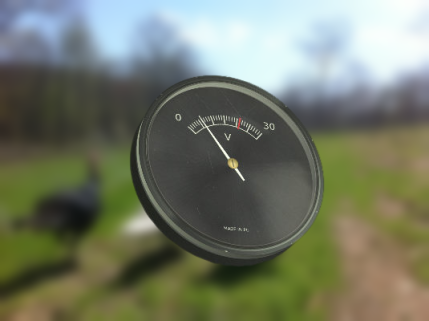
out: 5 V
